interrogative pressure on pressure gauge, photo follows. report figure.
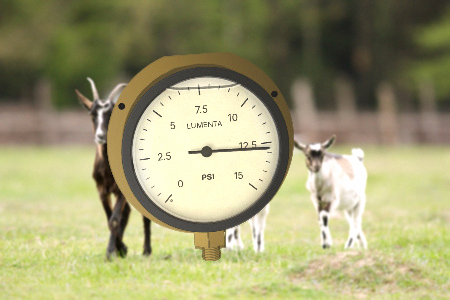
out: 12.75 psi
